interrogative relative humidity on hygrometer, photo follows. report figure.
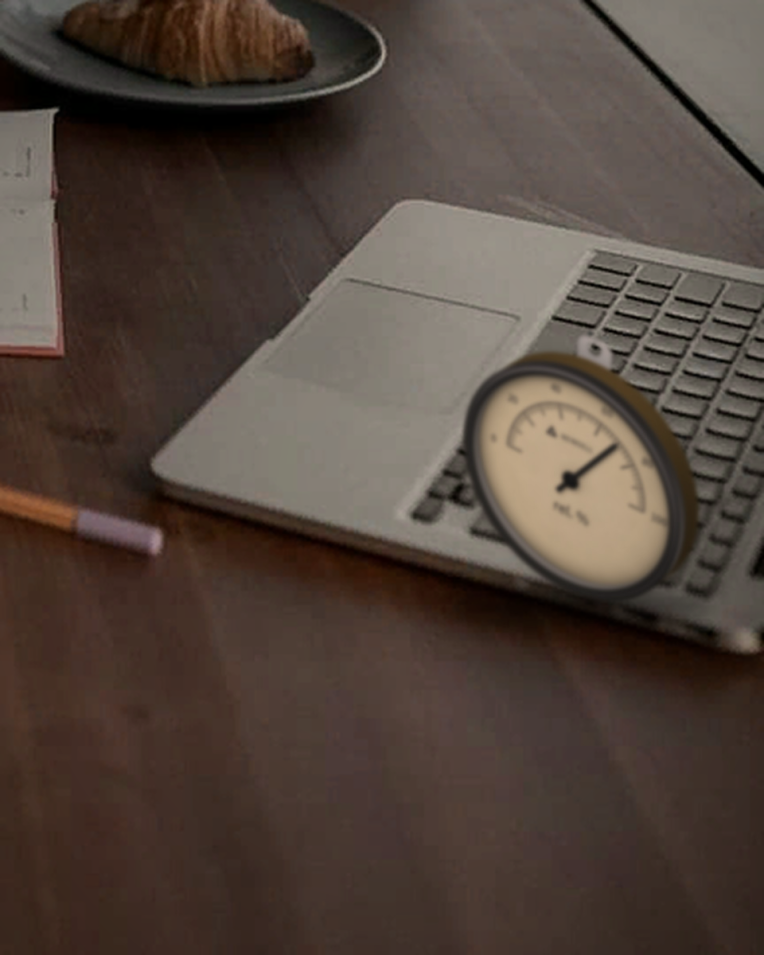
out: 70 %
